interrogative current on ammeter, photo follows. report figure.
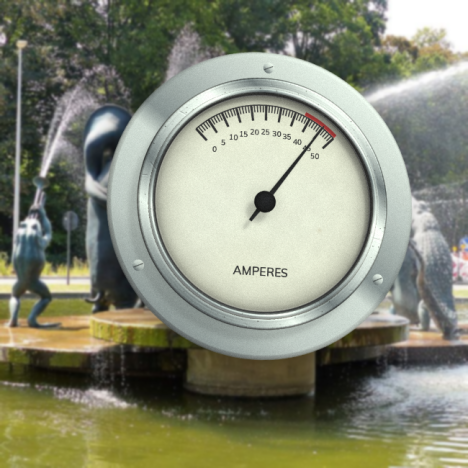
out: 45 A
